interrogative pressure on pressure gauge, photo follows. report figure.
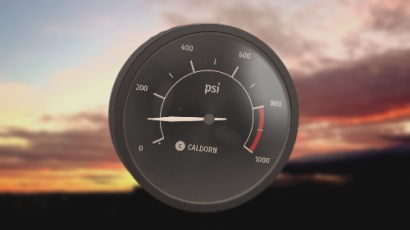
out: 100 psi
